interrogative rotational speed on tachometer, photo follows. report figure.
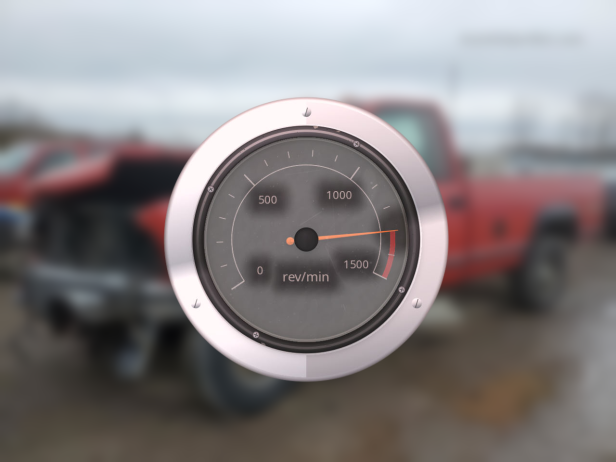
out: 1300 rpm
